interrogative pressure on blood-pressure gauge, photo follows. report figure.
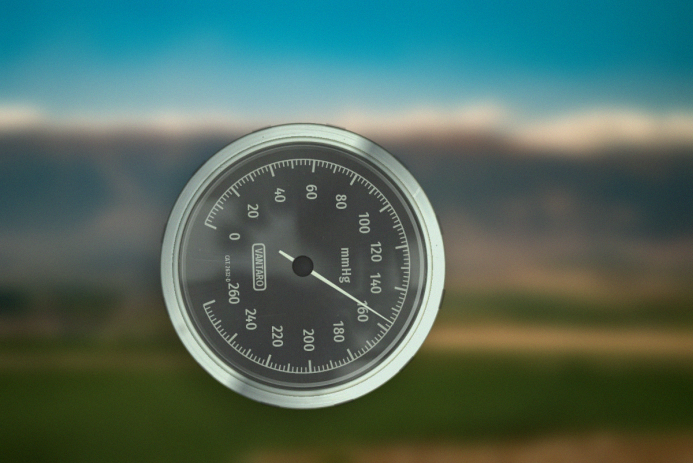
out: 156 mmHg
